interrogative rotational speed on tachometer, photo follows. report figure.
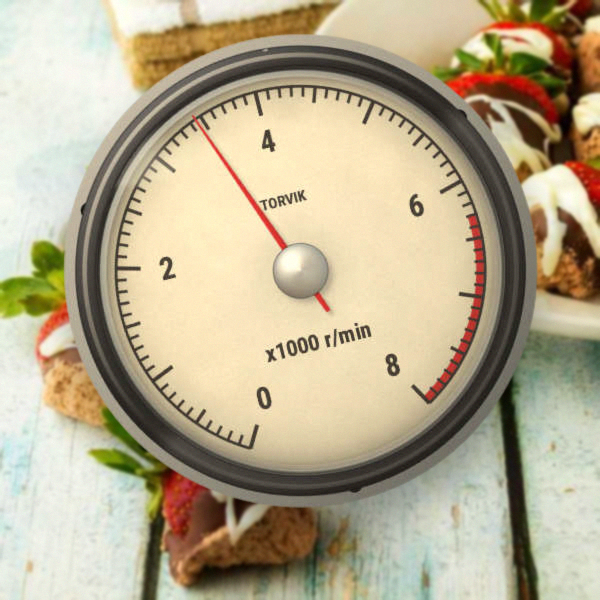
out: 3450 rpm
